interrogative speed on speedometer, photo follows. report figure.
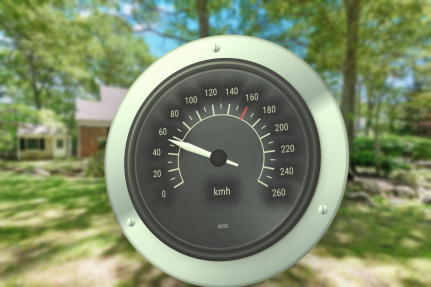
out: 55 km/h
